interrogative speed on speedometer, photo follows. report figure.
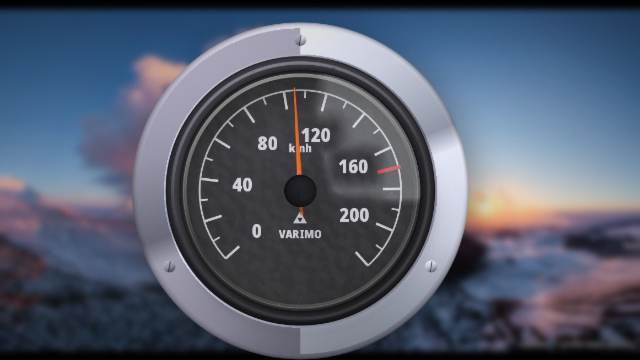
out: 105 km/h
